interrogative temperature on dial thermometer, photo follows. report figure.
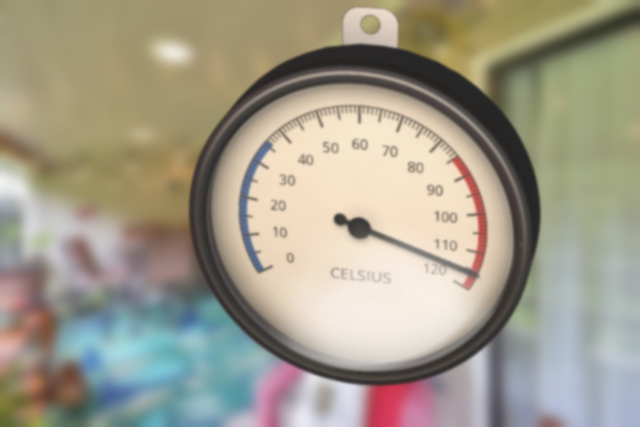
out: 115 °C
